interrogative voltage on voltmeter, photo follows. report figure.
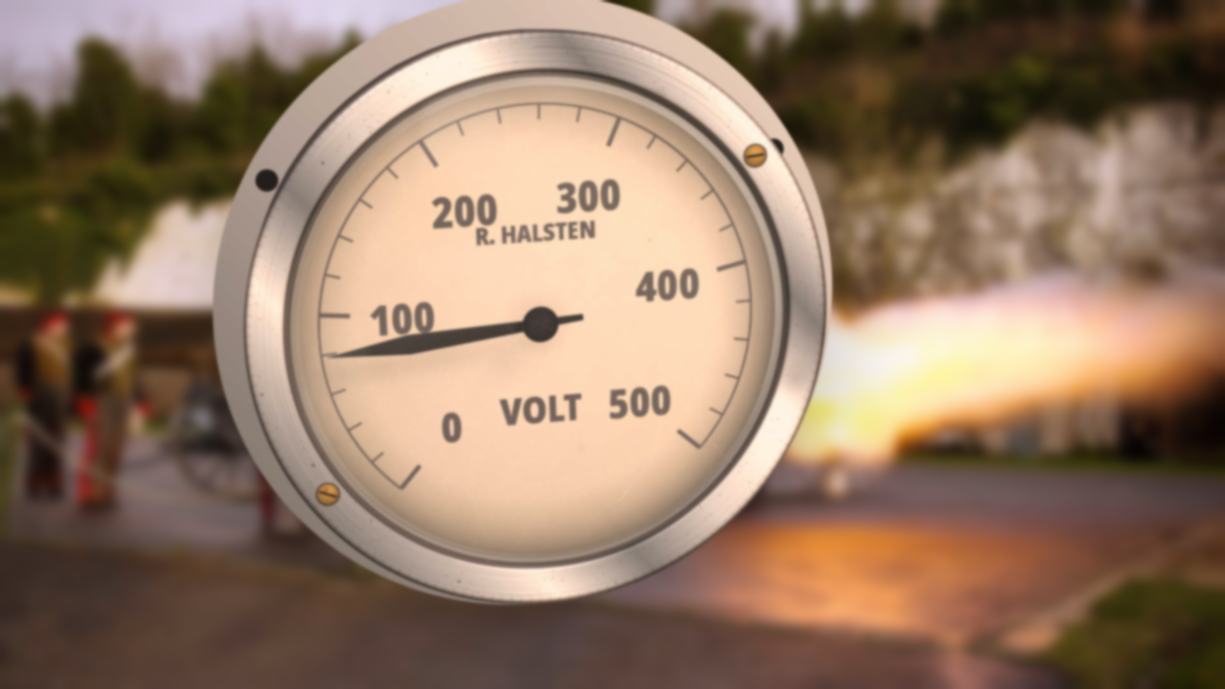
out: 80 V
